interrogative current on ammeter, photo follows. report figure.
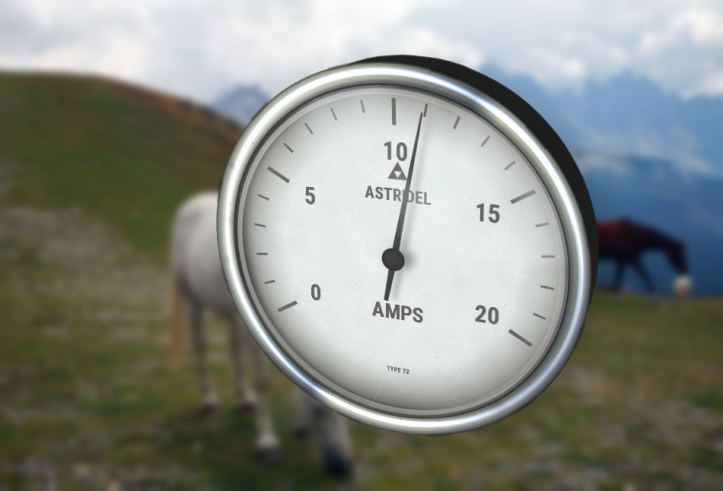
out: 11 A
